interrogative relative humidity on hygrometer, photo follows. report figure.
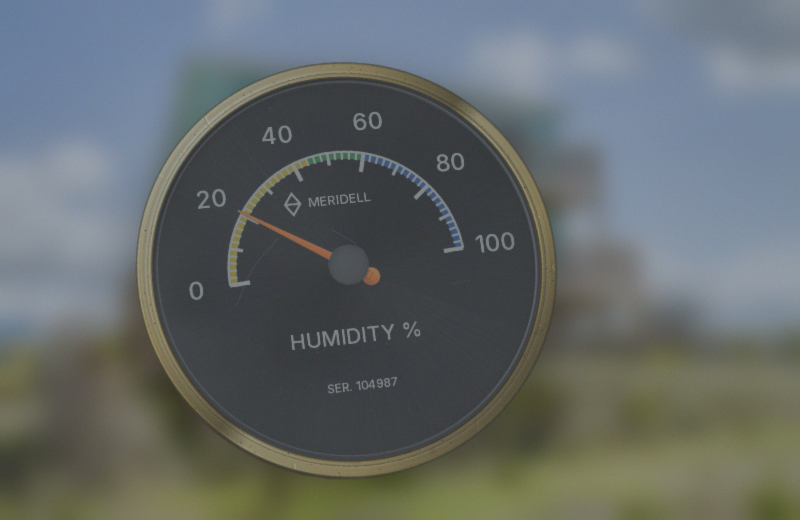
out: 20 %
